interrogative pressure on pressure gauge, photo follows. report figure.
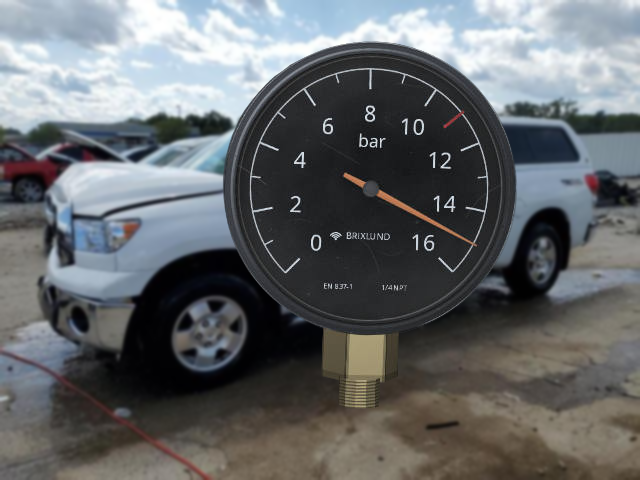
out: 15 bar
